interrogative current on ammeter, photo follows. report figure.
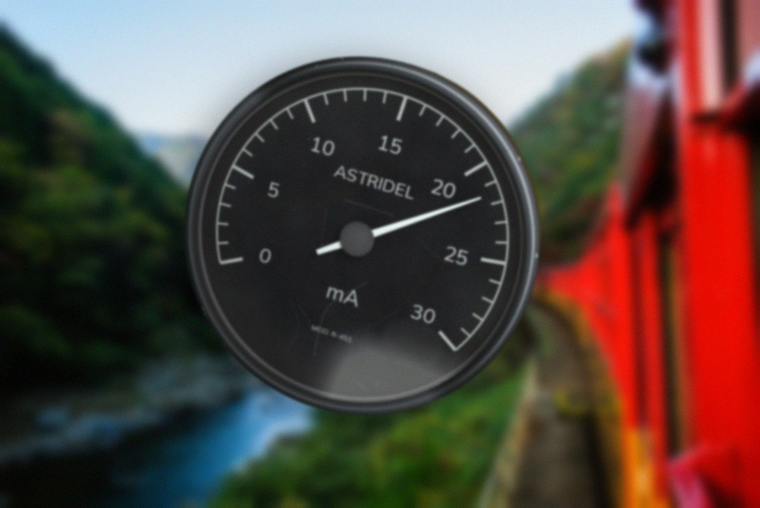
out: 21.5 mA
